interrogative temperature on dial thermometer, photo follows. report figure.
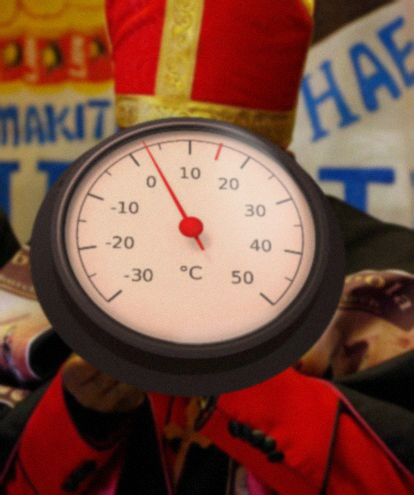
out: 2.5 °C
